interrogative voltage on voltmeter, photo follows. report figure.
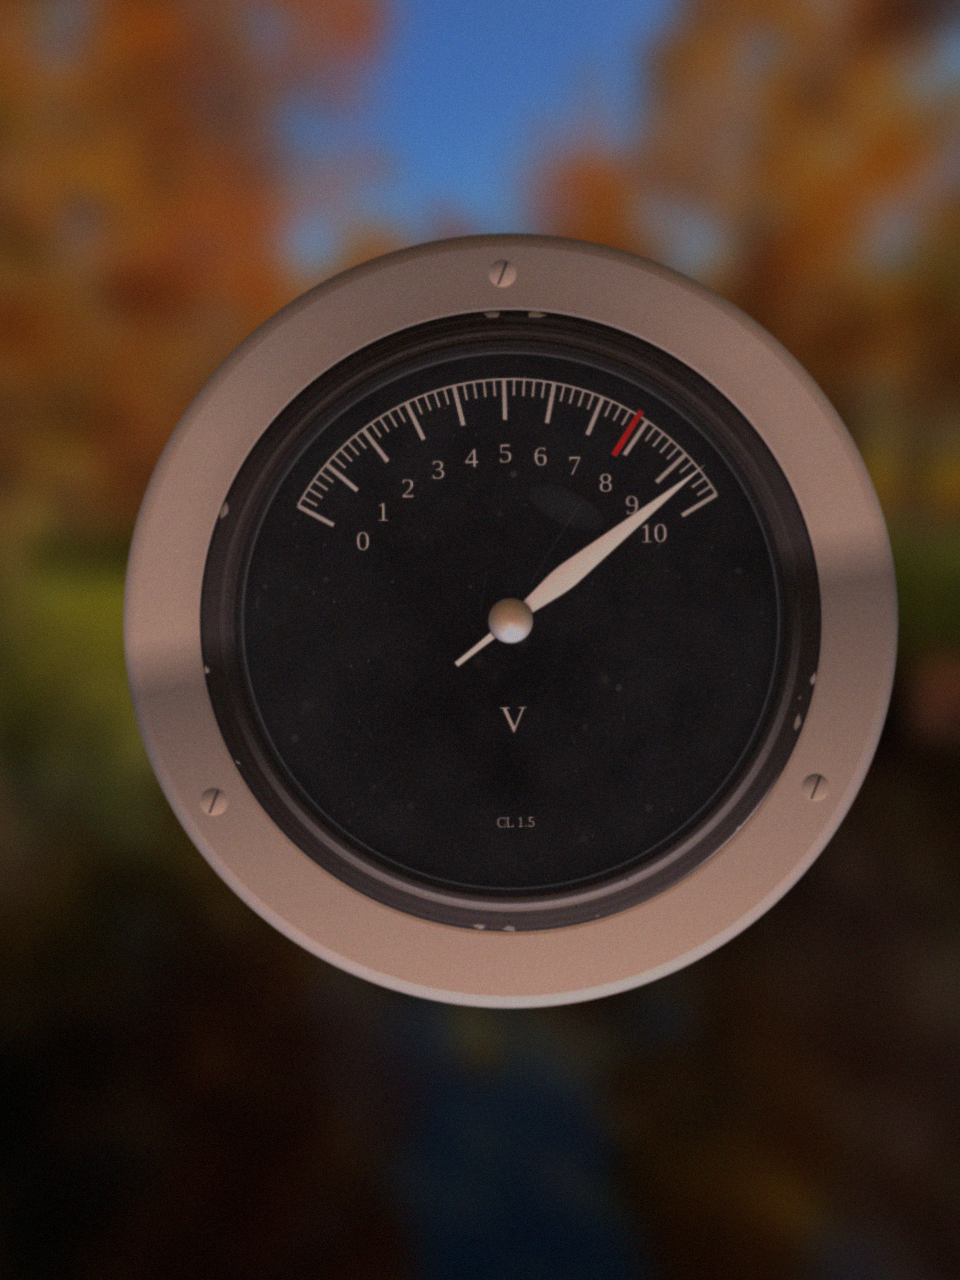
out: 9.4 V
